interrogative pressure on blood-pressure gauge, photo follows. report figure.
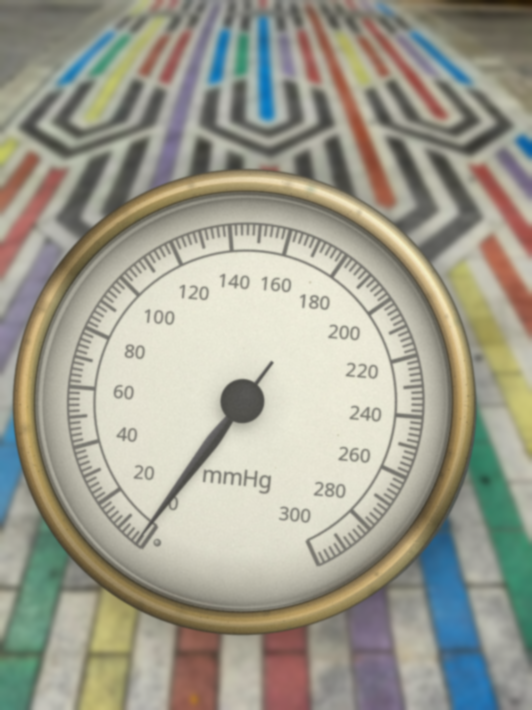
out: 2 mmHg
